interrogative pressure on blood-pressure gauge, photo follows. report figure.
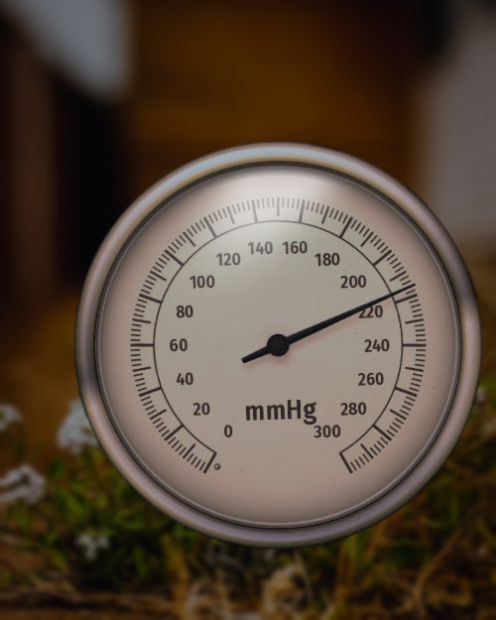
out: 216 mmHg
